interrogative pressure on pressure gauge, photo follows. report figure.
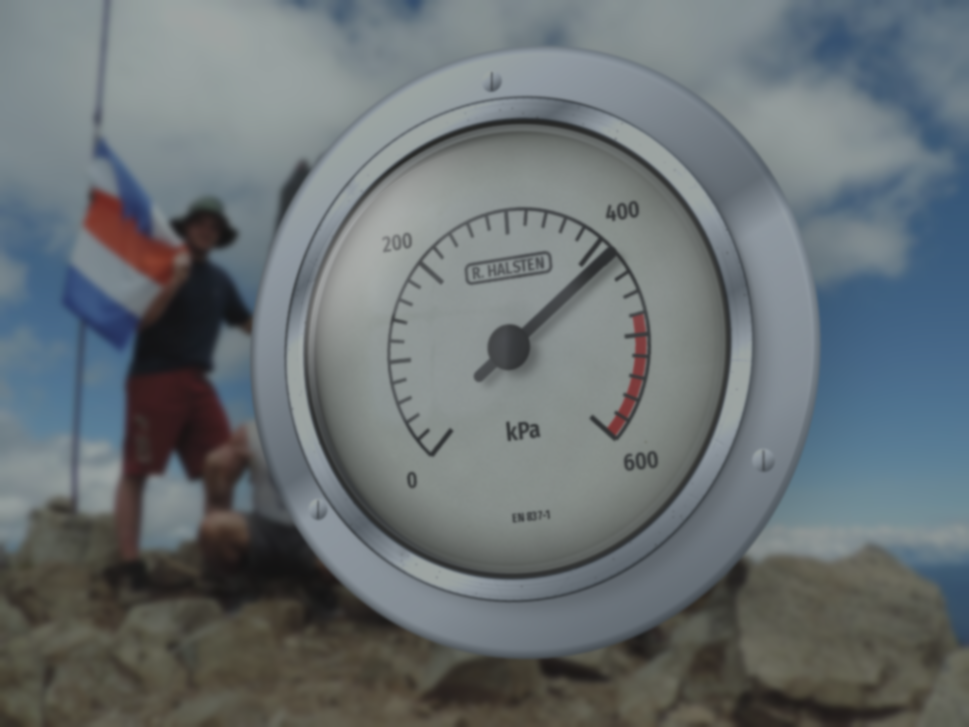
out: 420 kPa
